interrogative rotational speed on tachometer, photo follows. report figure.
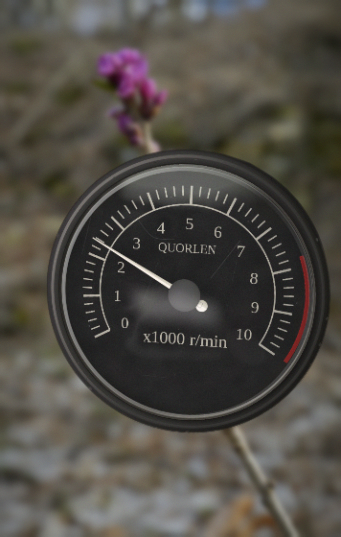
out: 2400 rpm
